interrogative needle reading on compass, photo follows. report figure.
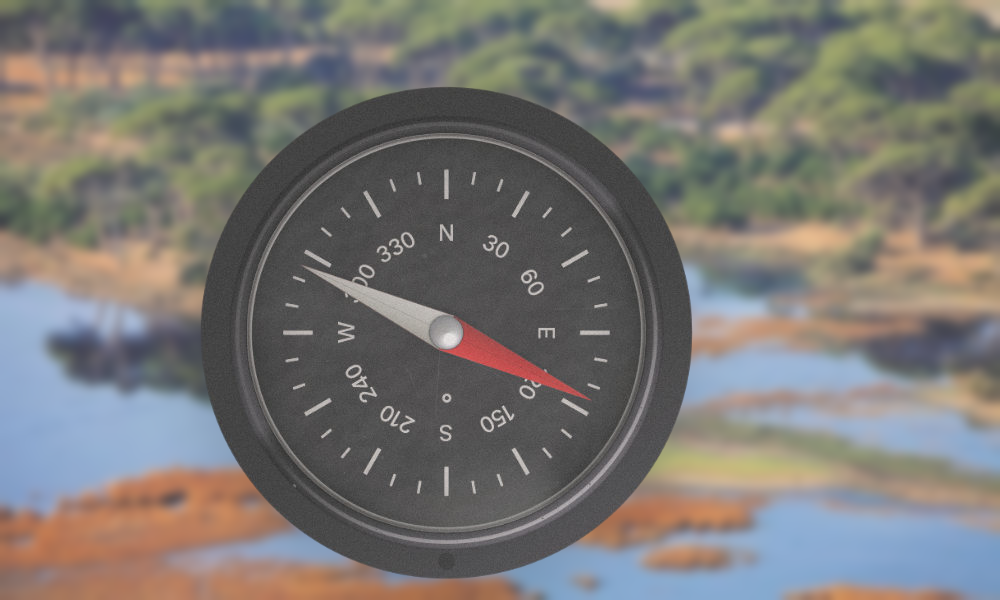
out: 115 °
